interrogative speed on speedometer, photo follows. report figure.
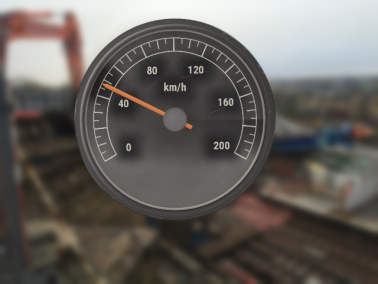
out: 47.5 km/h
